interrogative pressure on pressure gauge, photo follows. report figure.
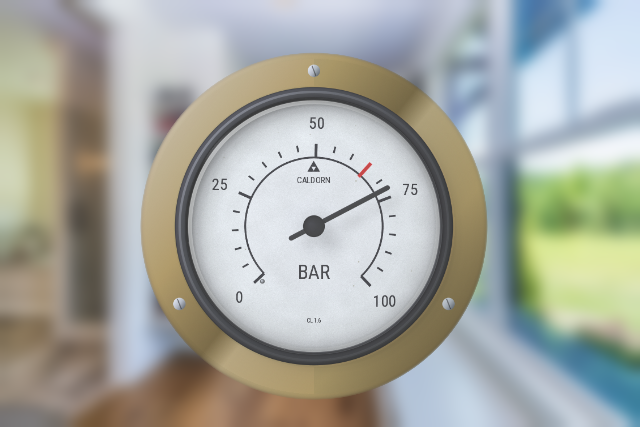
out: 72.5 bar
